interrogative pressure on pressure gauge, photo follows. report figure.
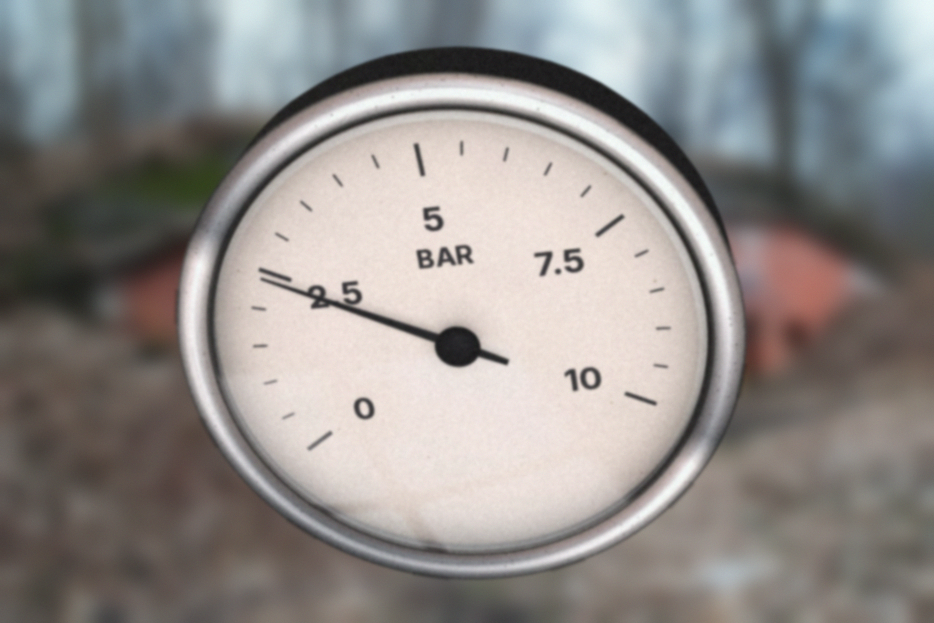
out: 2.5 bar
